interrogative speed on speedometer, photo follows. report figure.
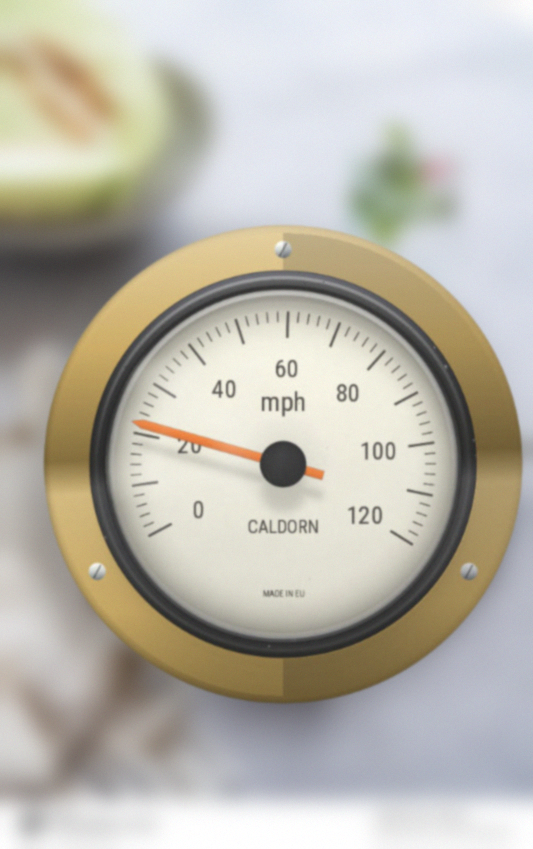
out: 22 mph
